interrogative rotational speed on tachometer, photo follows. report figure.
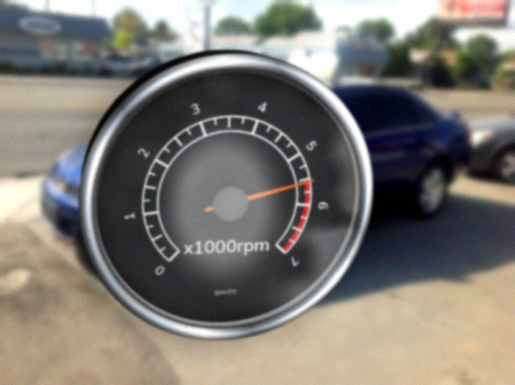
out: 5500 rpm
